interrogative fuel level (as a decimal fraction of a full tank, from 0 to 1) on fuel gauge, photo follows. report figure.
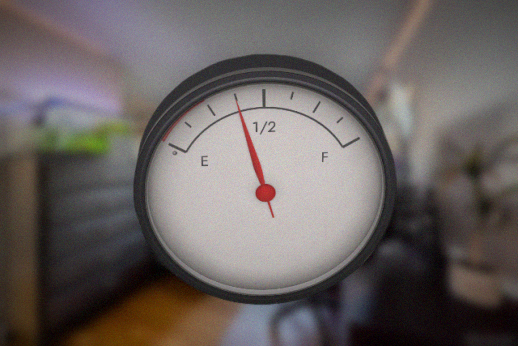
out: 0.375
